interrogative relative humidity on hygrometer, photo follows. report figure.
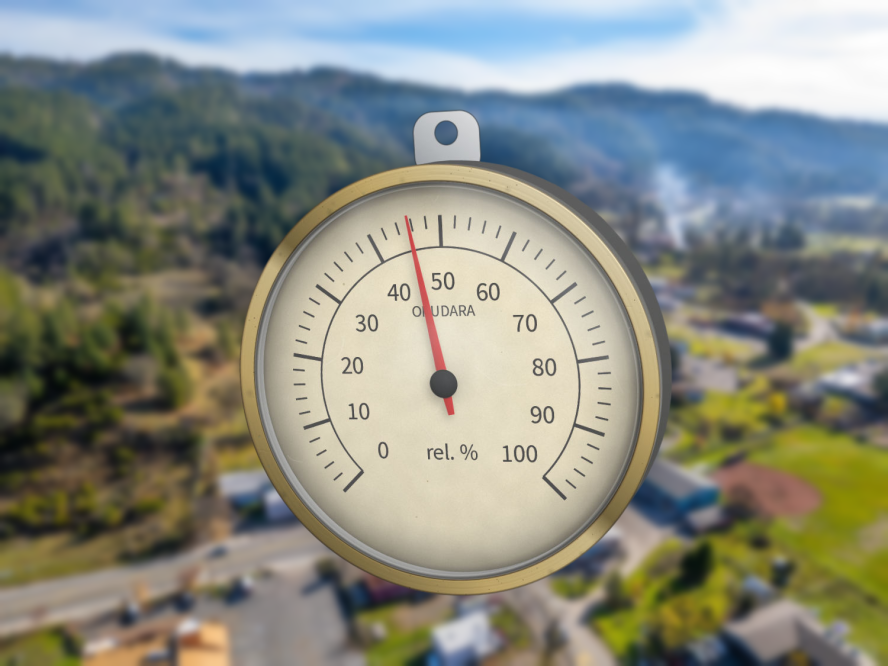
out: 46 %
